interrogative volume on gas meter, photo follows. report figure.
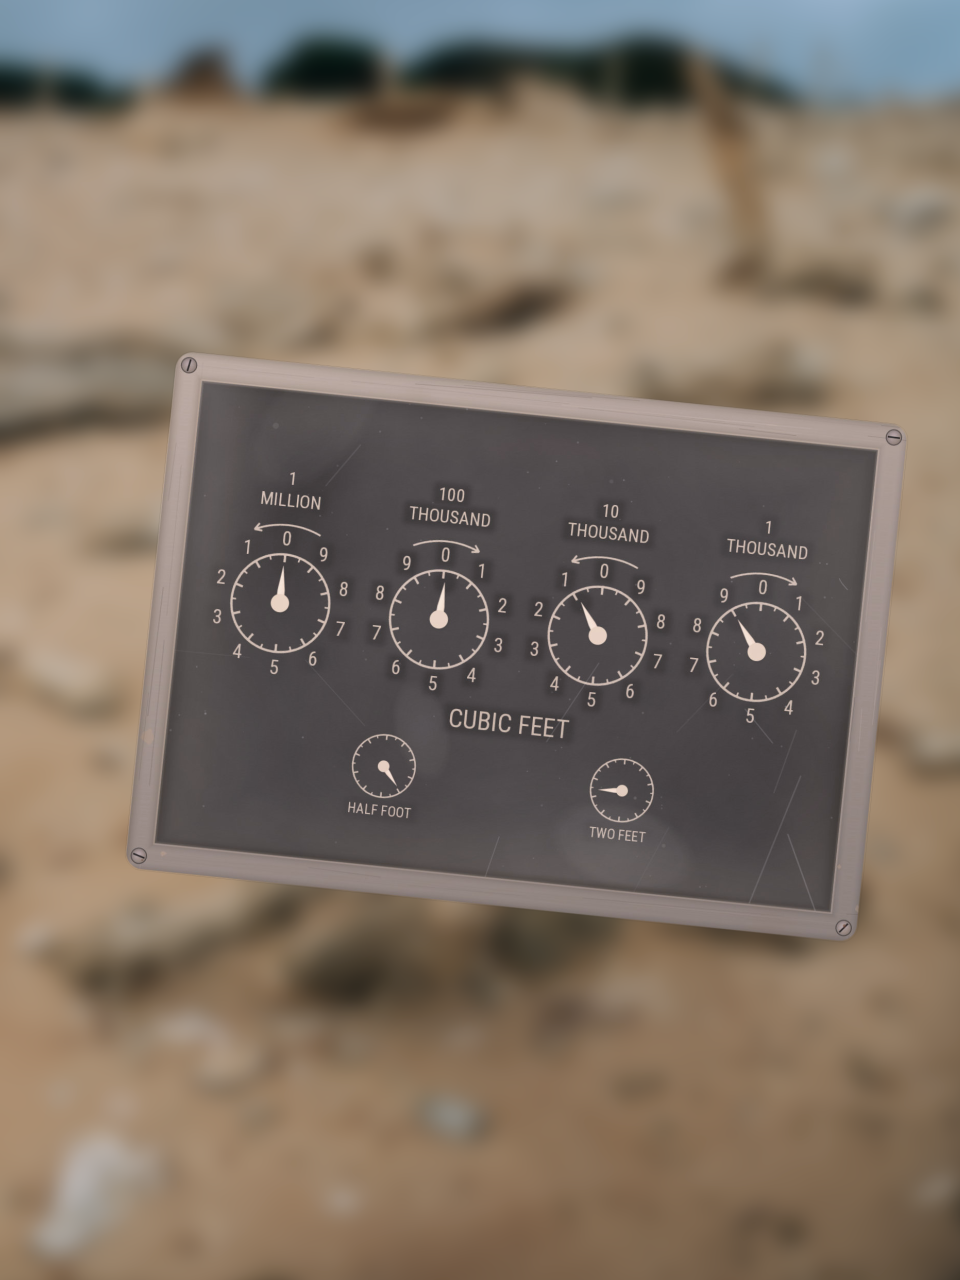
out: 900 ft³
